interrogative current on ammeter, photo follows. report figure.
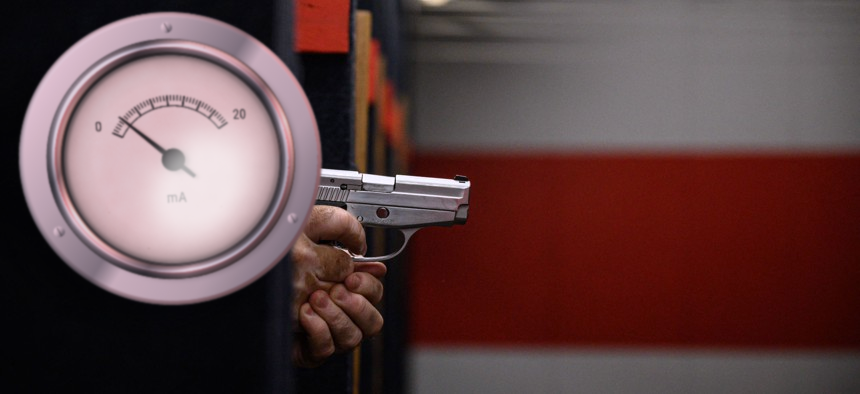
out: 2.5 mA
